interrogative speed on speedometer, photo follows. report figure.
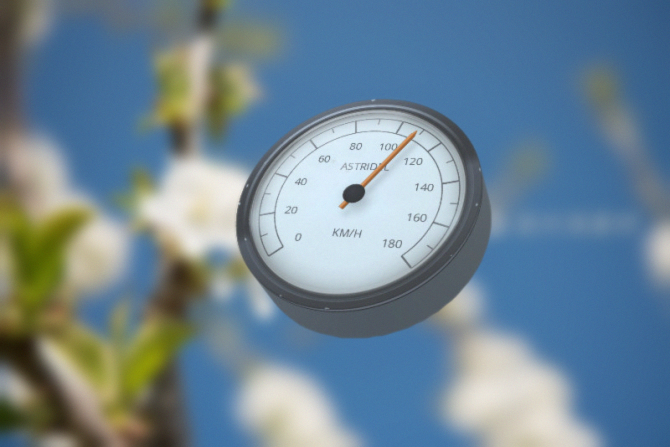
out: 110 km/h
